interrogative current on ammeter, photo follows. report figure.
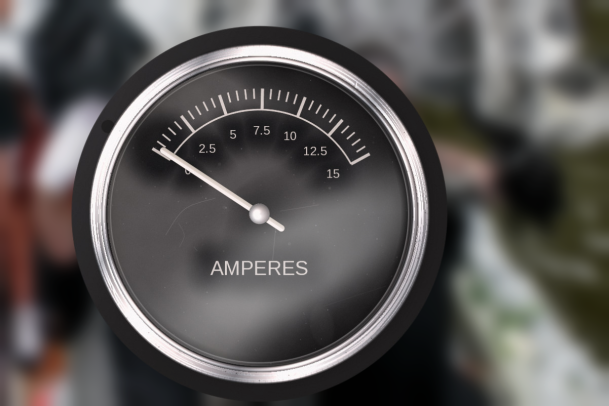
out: 0.25 A
